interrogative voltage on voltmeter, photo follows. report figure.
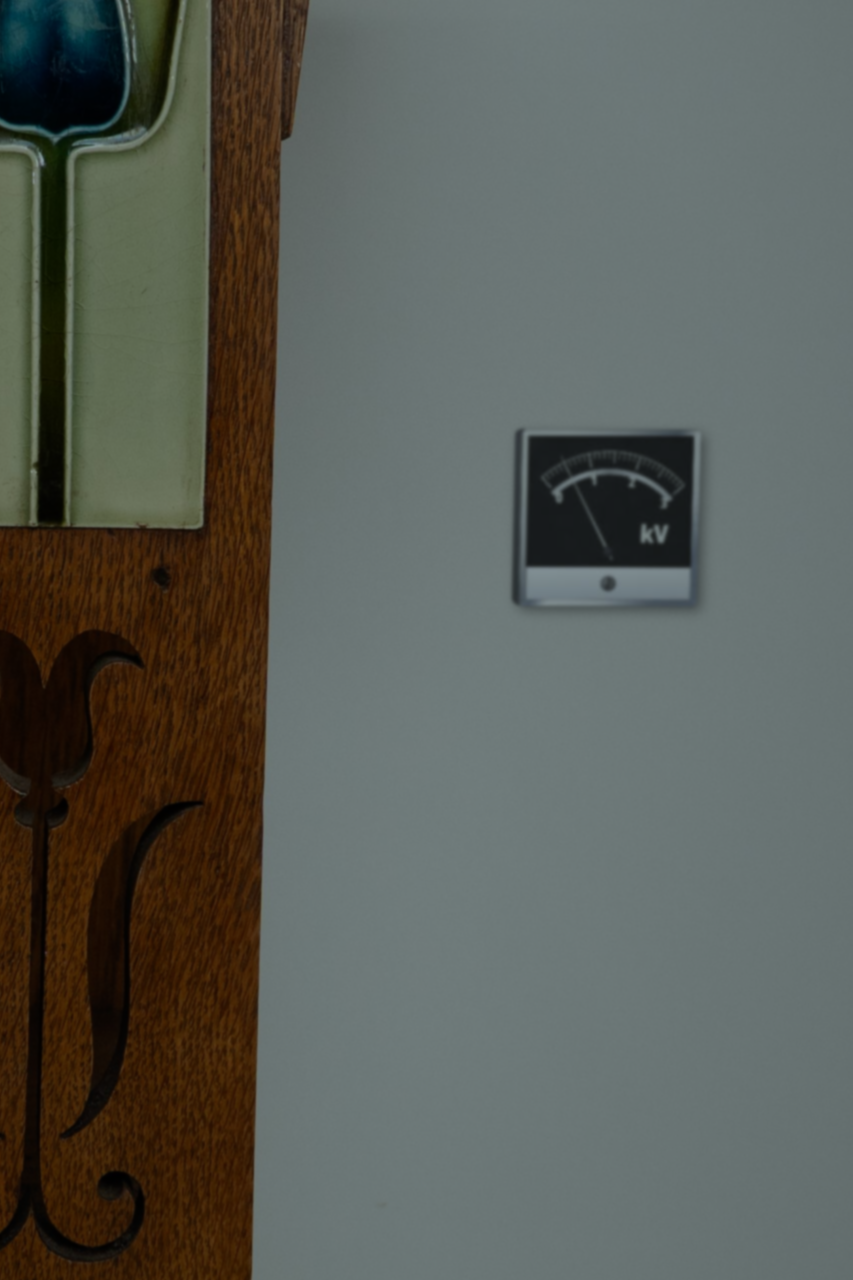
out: 0.5 kV
